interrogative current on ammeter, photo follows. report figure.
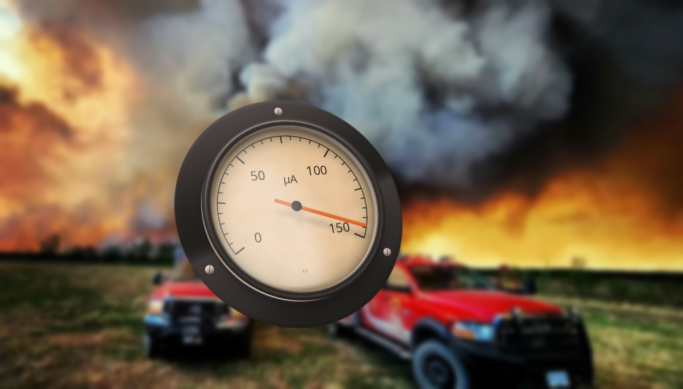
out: 145 µA
